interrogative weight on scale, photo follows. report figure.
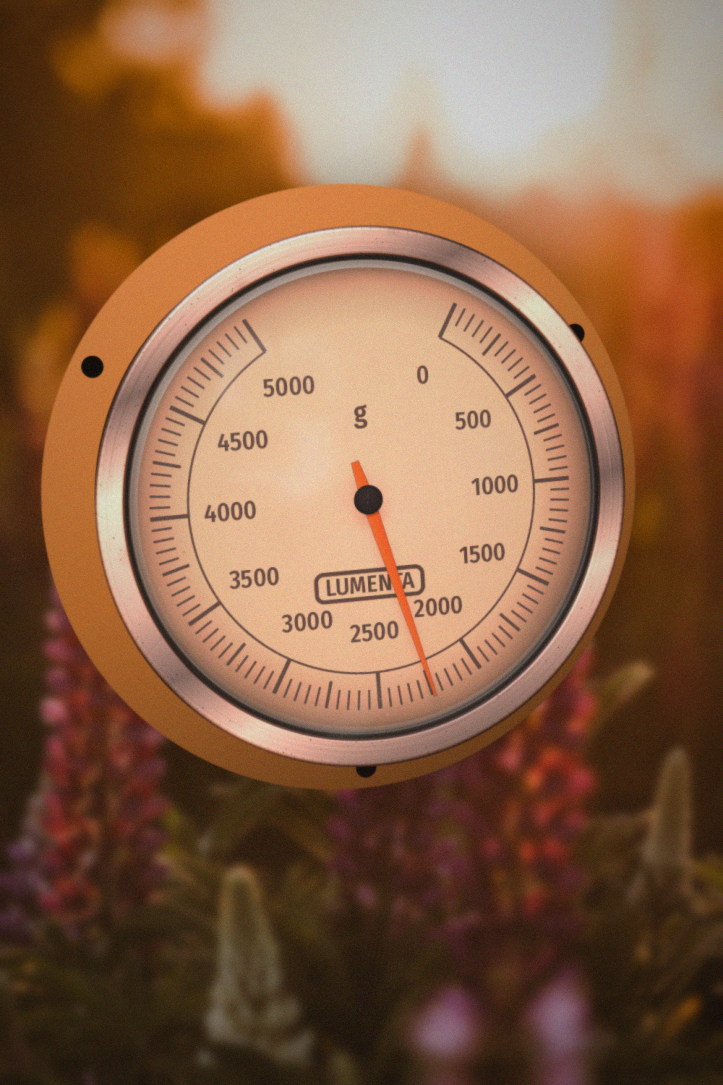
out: 2250 g
